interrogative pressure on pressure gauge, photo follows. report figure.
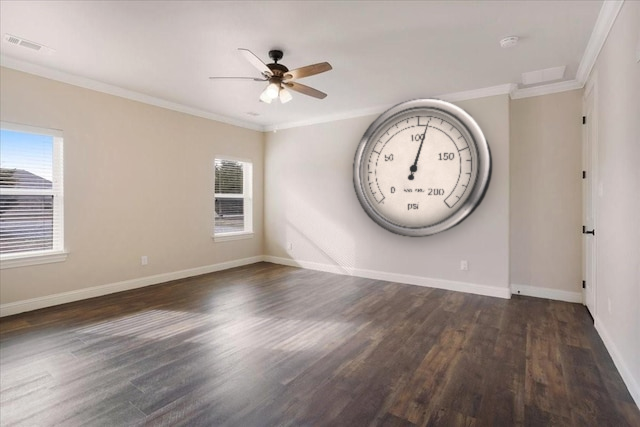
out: 110 psi
